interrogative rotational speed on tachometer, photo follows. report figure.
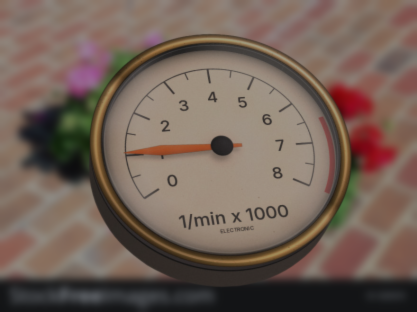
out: 1000 rpm
